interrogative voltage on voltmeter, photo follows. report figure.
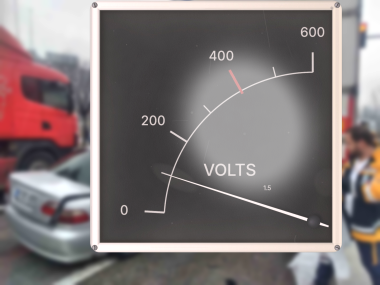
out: 100 V
